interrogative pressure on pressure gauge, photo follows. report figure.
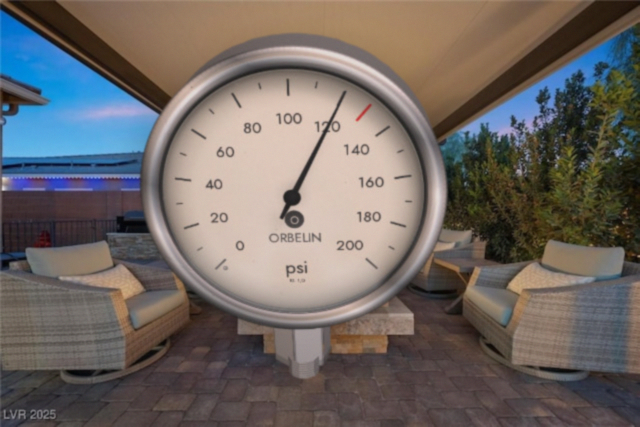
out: 120 psi
